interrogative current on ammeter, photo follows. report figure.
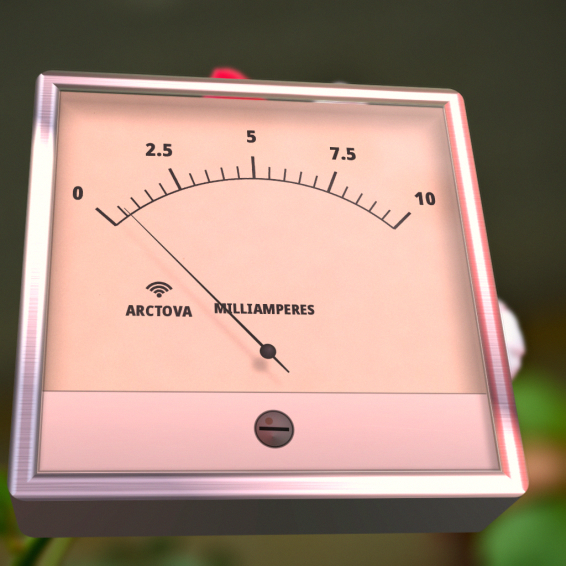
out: 0.5 mA
